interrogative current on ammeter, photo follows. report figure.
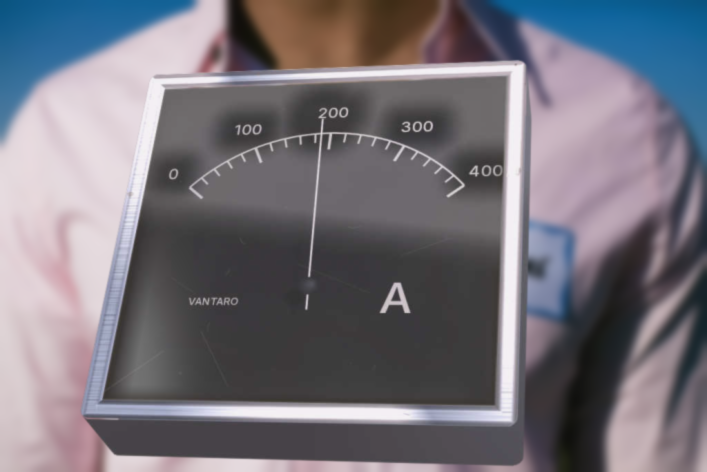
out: 190 A
